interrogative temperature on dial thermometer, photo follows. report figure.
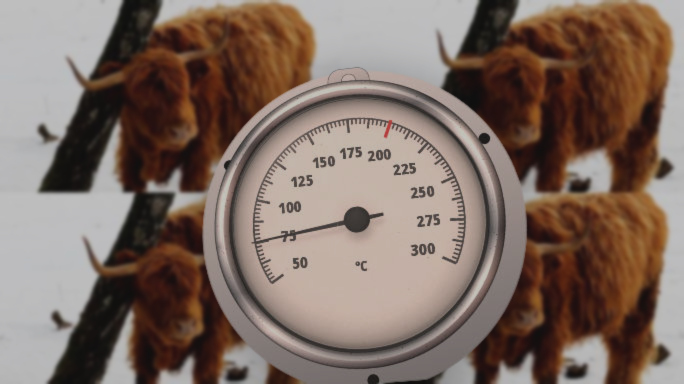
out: 75 °C
